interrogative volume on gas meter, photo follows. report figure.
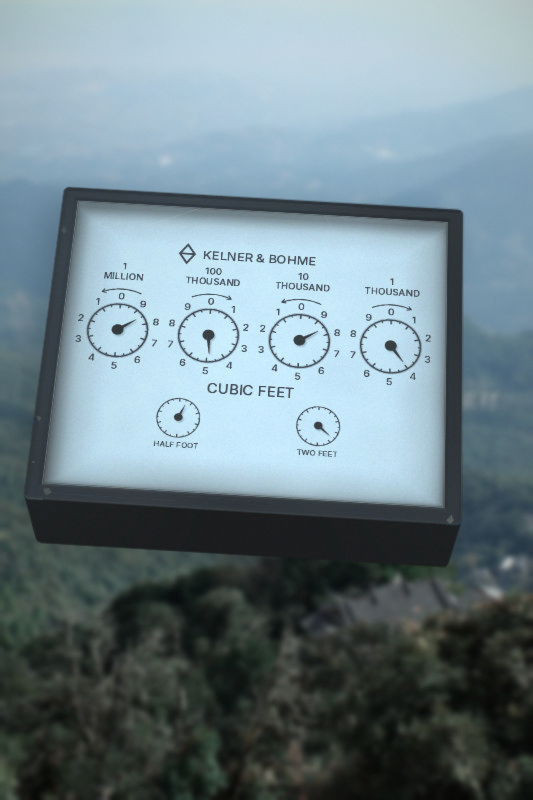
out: 848400 ft³
